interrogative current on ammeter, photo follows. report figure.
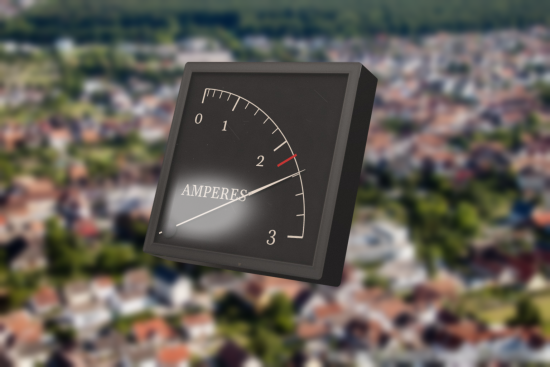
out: 2.4 A
